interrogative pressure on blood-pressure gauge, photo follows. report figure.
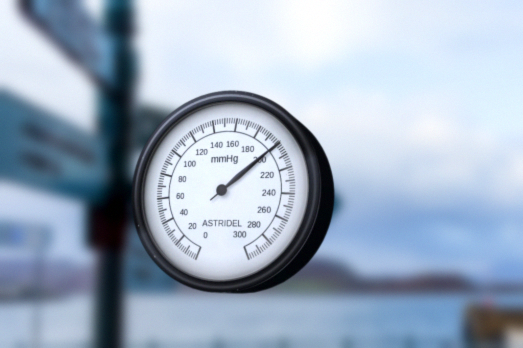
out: 200 mmHg
